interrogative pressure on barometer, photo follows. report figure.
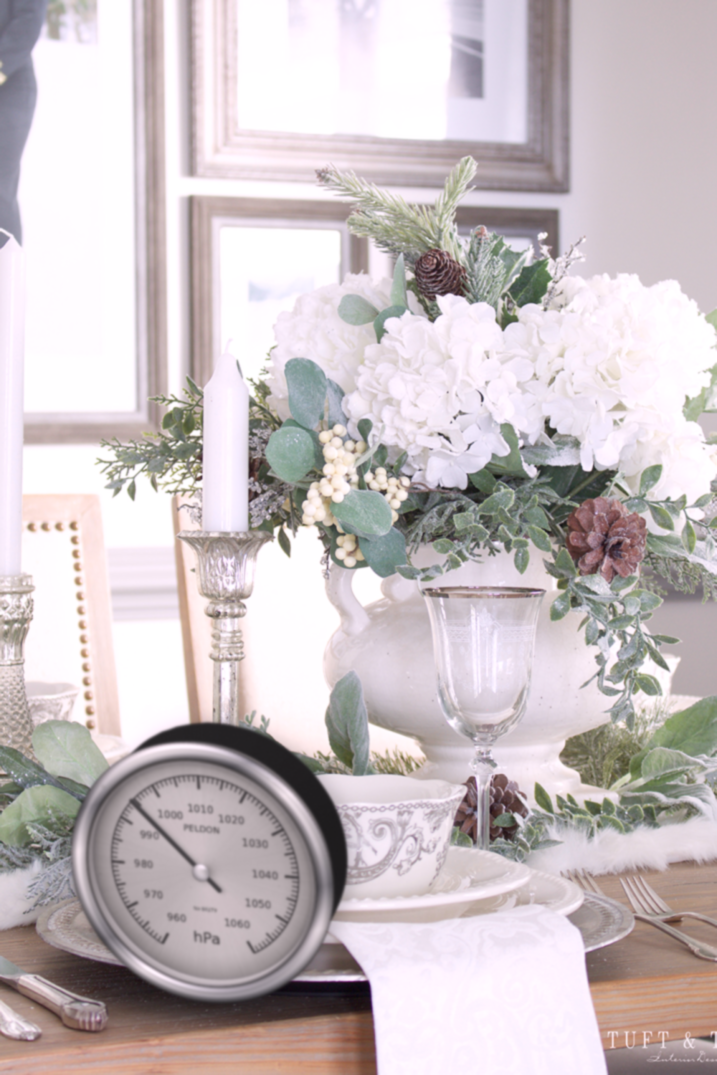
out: 995 hPa
